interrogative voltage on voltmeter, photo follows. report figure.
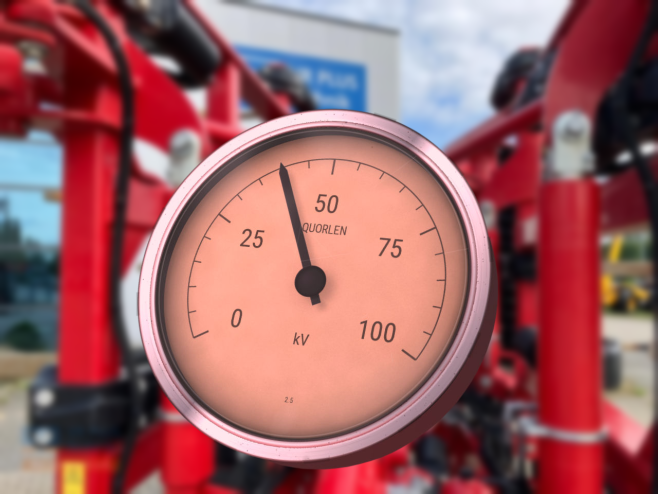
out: 40 kV
